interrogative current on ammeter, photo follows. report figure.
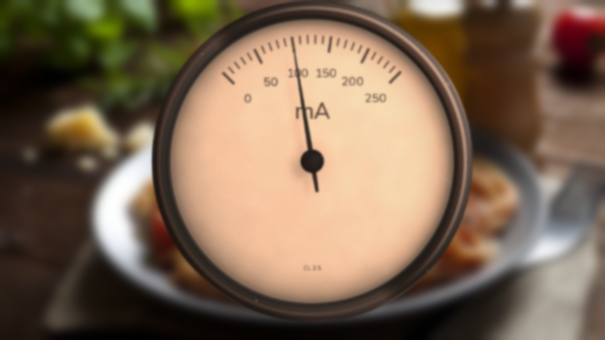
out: 100 mA
